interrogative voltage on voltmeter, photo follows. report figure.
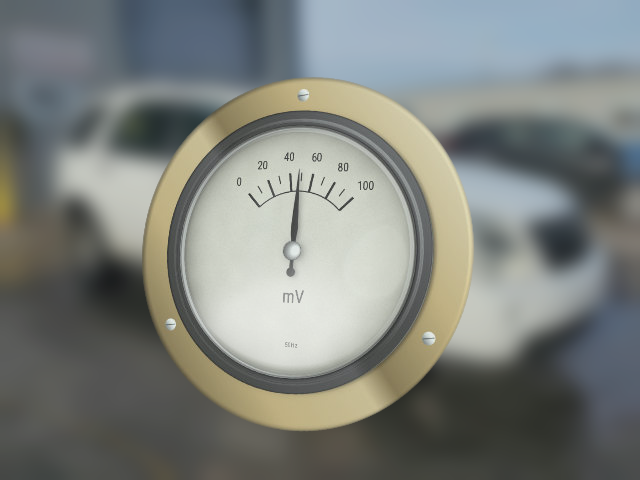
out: 50 mV
